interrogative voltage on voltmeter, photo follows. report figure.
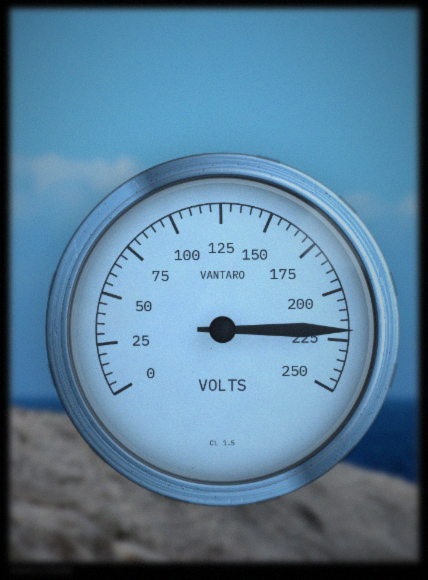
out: 220 V
